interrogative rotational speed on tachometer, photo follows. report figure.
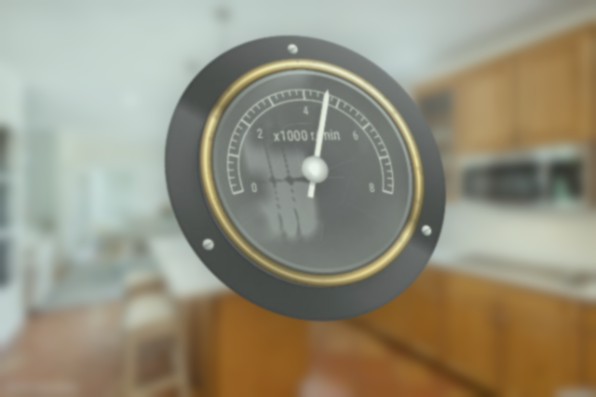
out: 4600 rpm
